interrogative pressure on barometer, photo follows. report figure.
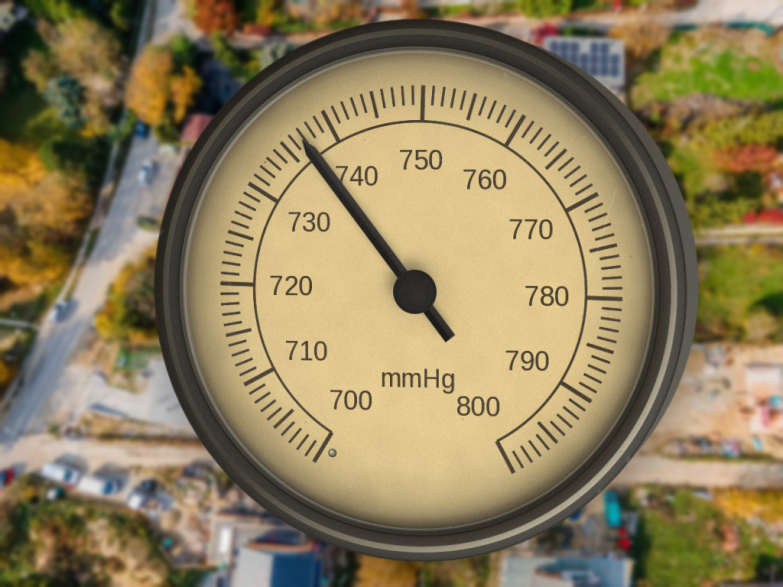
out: 737 mmHg
